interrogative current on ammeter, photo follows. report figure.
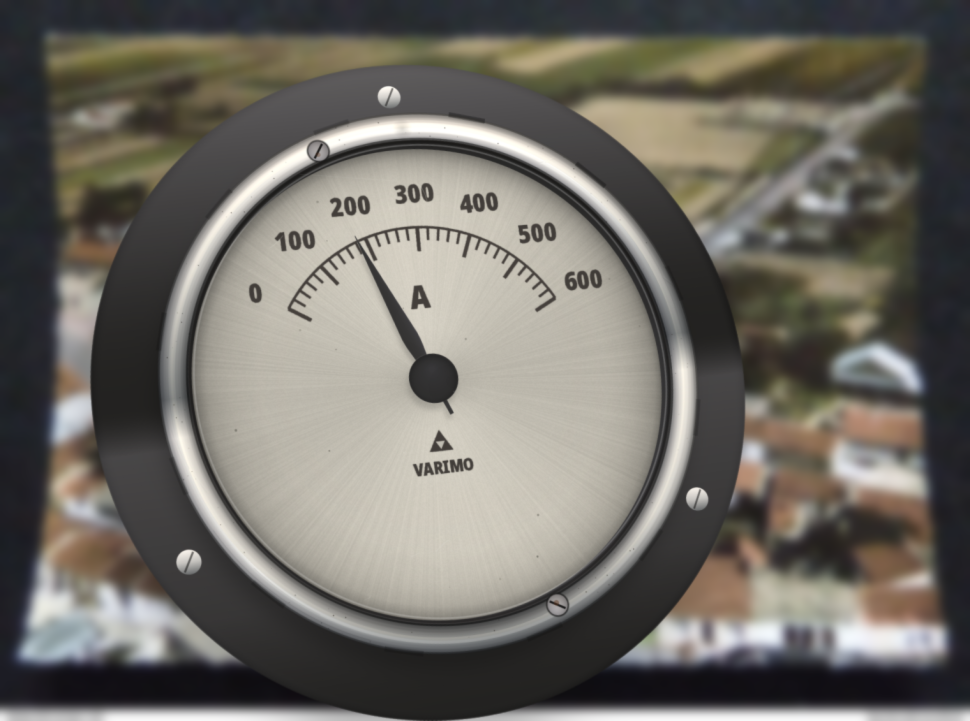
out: 180 A
